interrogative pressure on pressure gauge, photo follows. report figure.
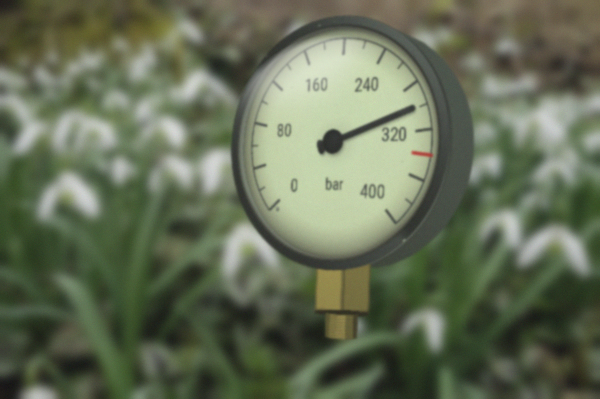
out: 300 bar
